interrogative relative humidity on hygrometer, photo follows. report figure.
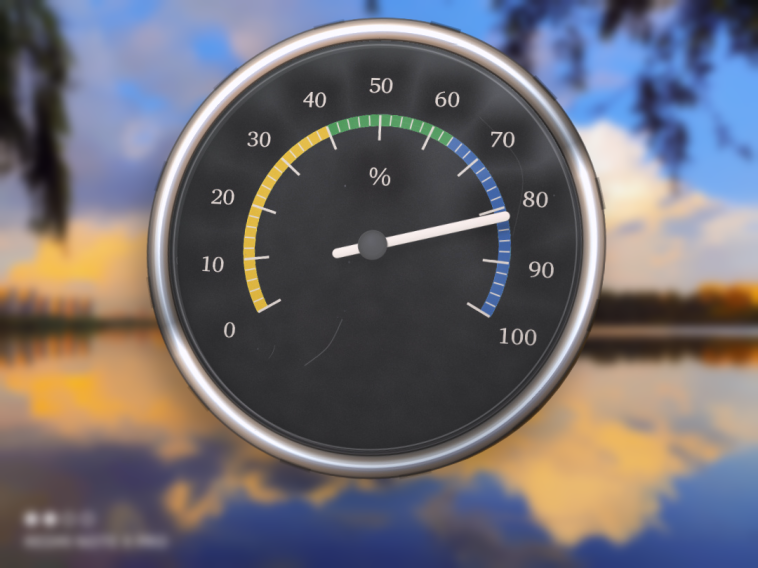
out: 82 %
